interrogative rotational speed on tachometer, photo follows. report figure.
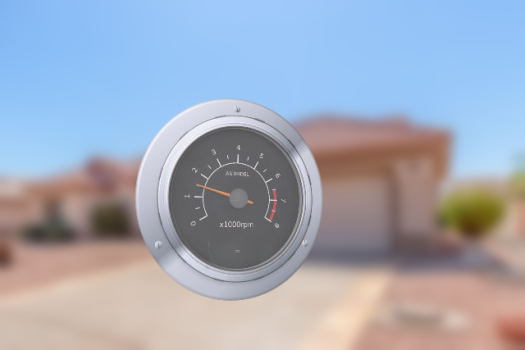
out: 1500 rpm
